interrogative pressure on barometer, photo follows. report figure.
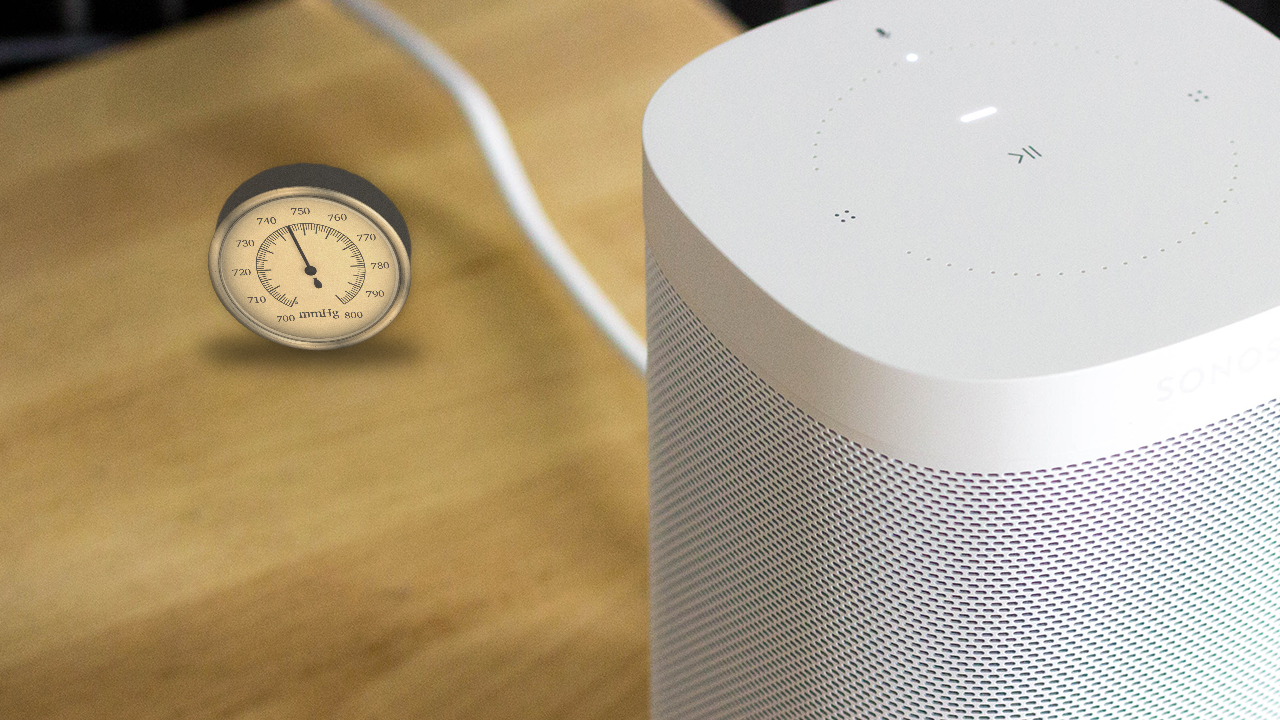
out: 745 mmHg
